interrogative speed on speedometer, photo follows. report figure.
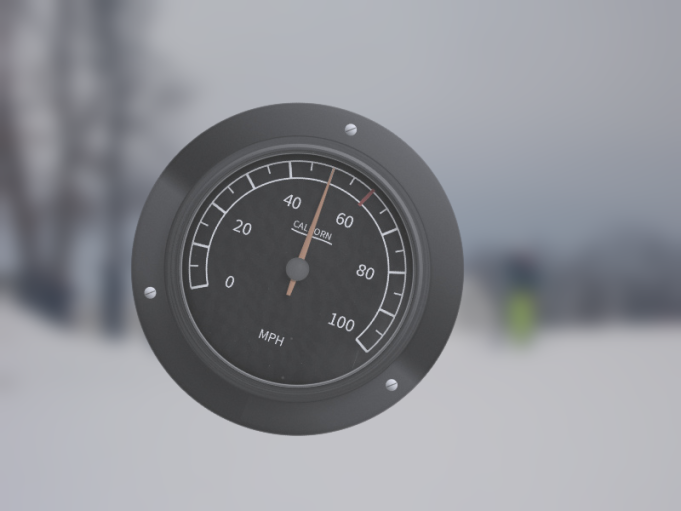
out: 50 mph
